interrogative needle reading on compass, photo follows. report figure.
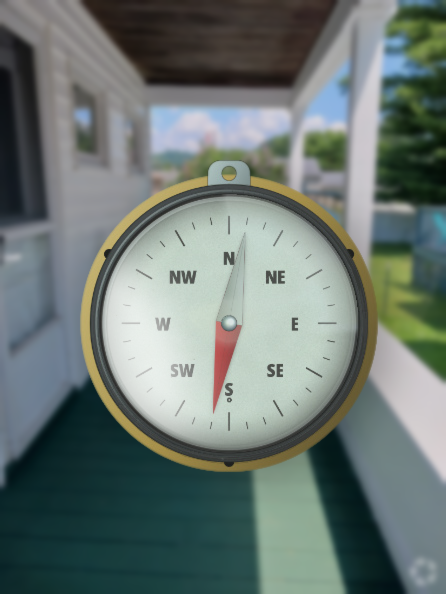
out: 190 °
